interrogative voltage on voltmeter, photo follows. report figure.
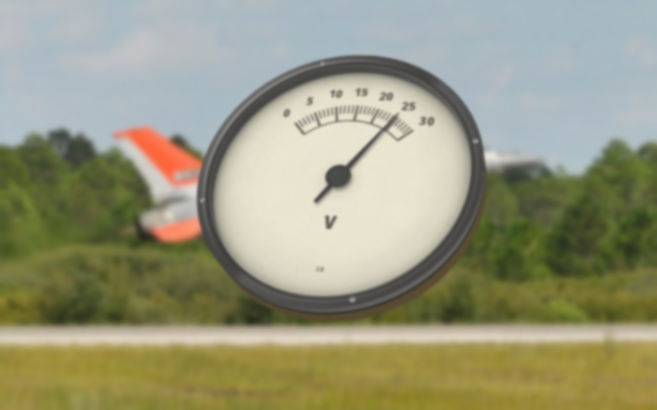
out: 25 V
